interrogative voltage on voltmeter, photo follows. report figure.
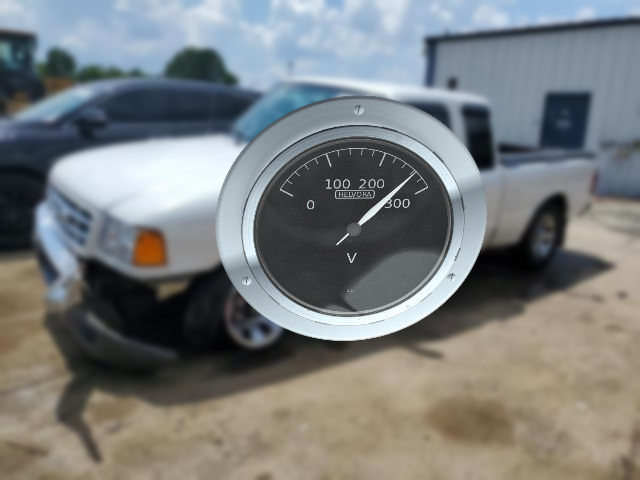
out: 260 V
